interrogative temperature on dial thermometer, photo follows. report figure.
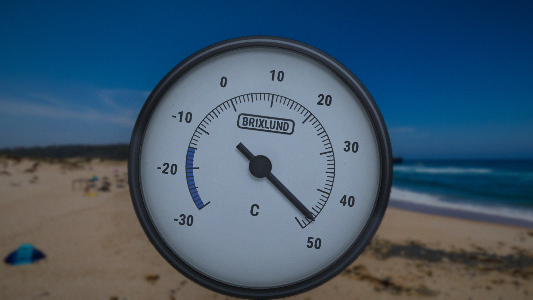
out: 47 °C
